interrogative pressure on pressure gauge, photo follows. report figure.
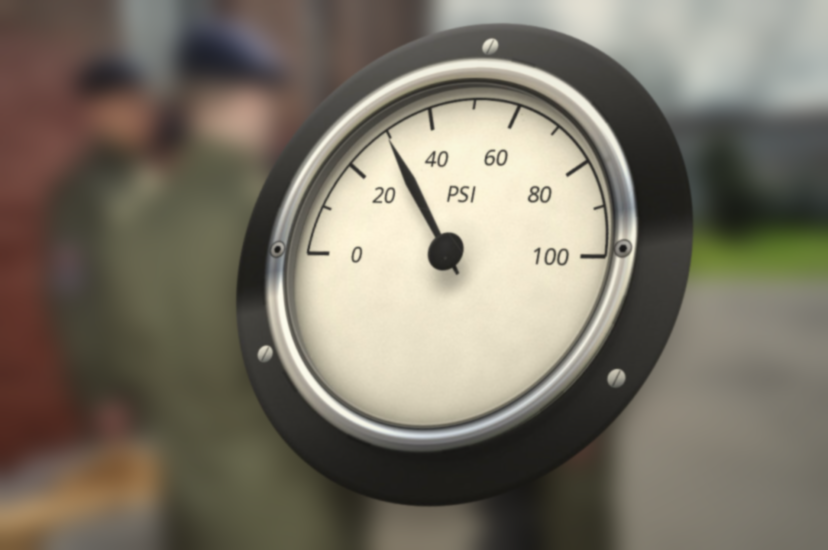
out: 30 psi
